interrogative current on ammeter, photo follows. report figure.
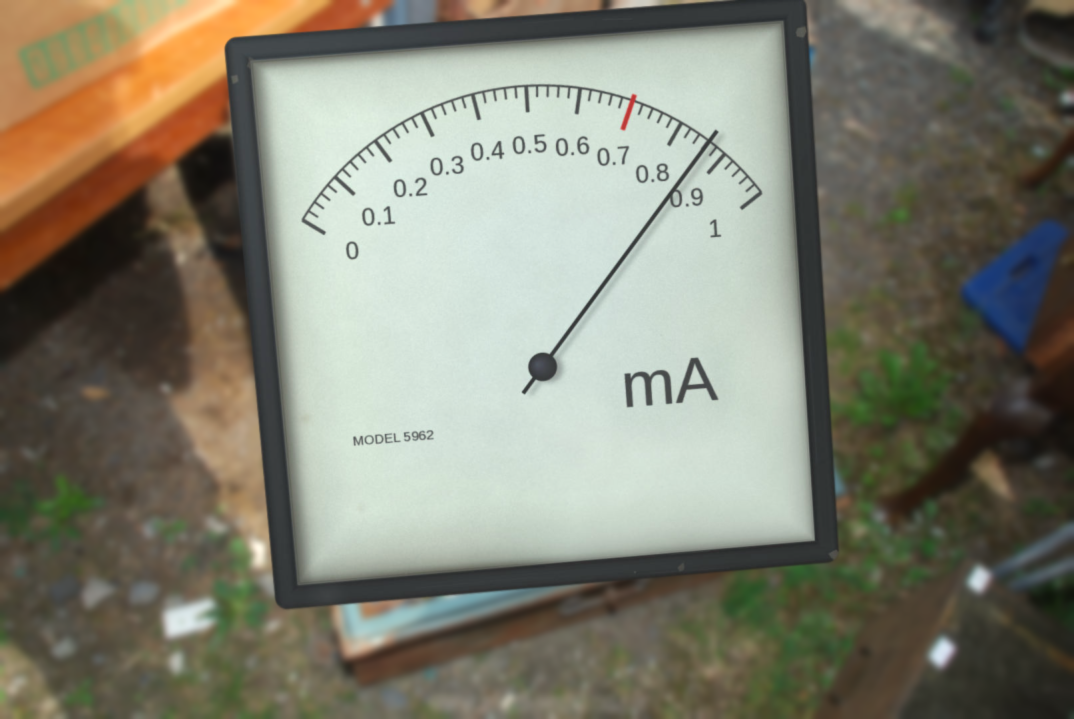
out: 0.86 mA
